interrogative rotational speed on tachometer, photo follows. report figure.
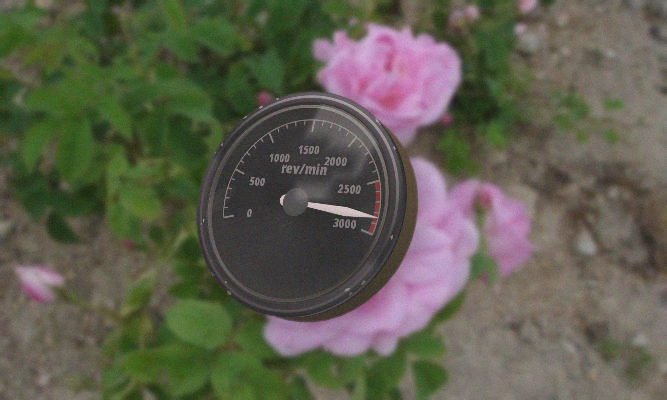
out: 2850 rpm
